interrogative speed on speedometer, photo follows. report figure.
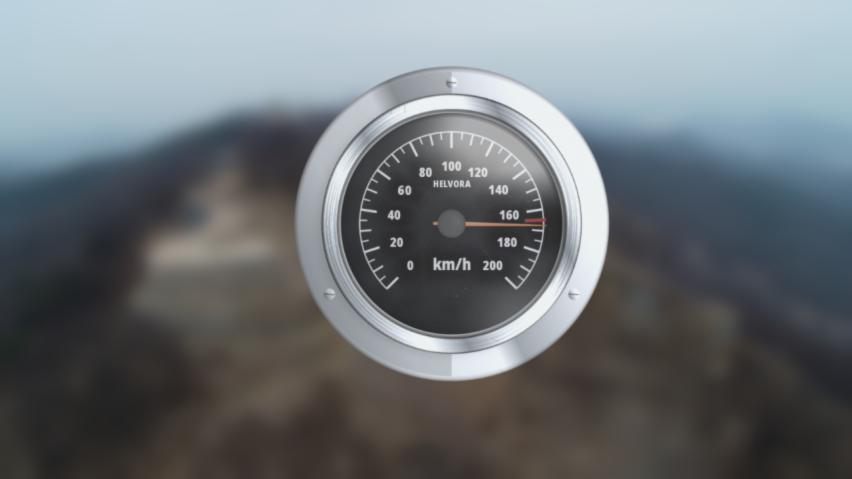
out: 167.5 km/h
